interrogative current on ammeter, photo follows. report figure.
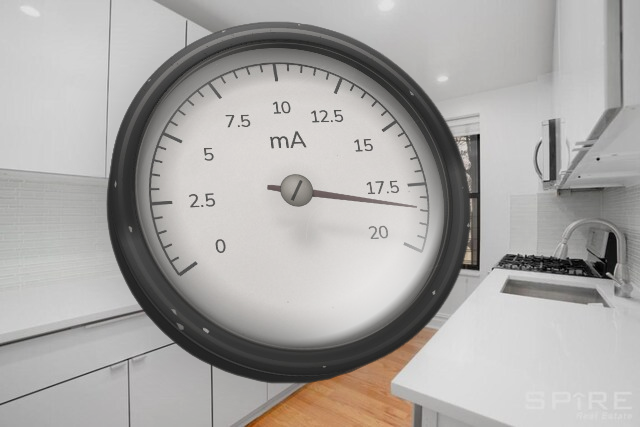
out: 18.5 mA
